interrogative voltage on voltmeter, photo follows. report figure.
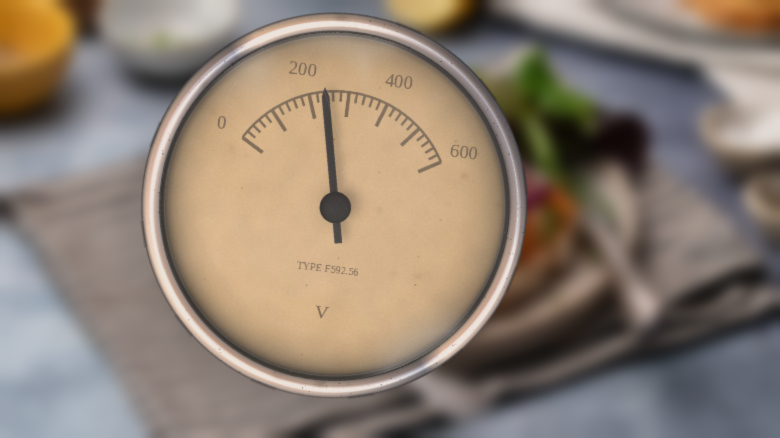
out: 240 V
